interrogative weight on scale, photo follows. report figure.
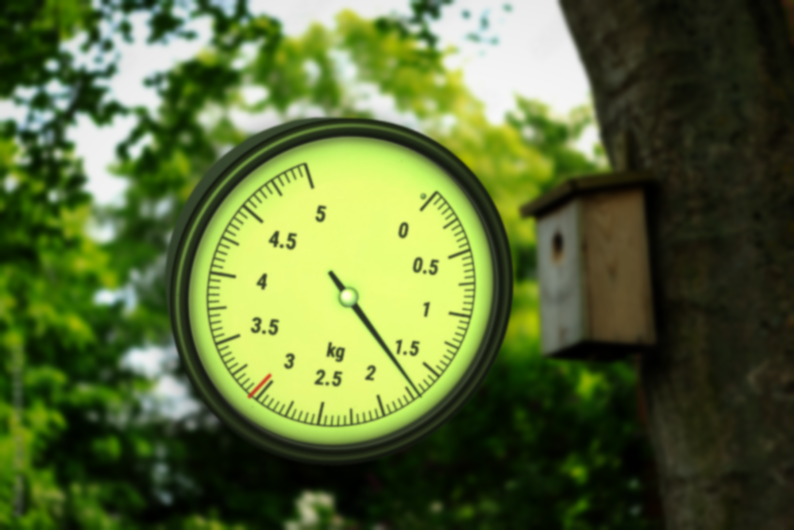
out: 1.7 kg
